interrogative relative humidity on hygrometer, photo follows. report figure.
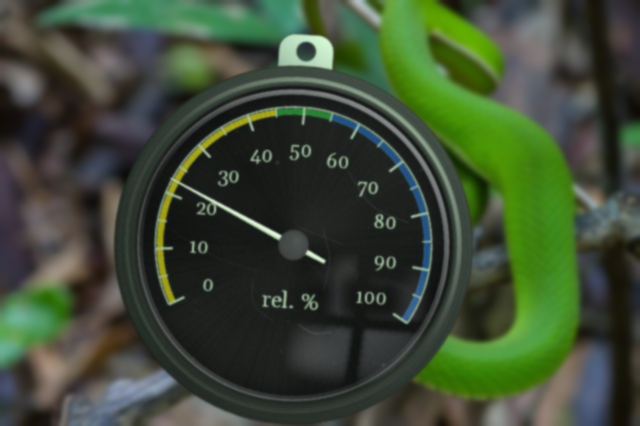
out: 22.5 %
